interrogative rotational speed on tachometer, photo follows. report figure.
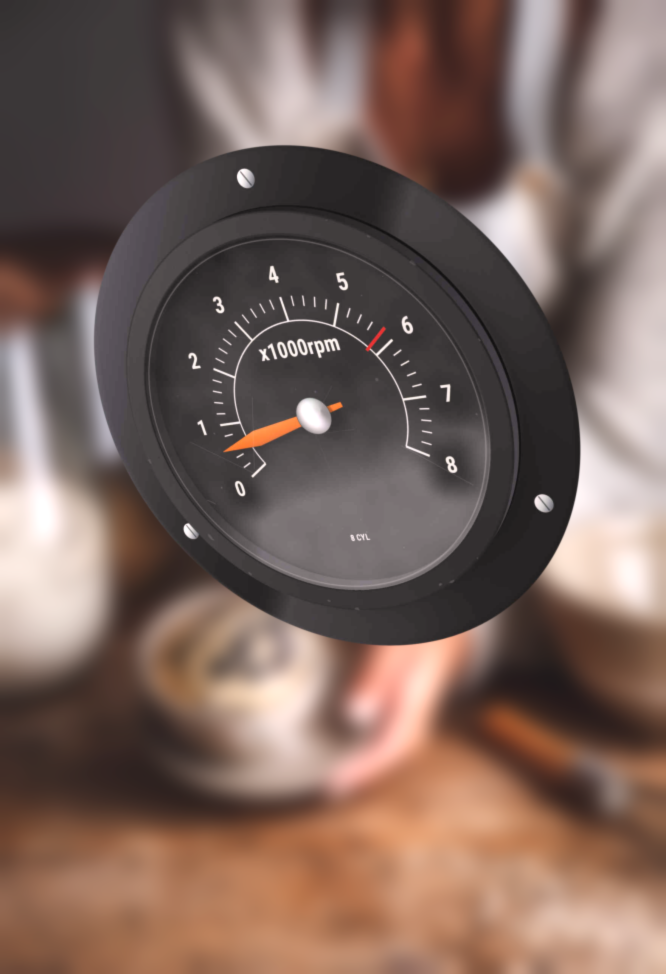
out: 600 rpm
